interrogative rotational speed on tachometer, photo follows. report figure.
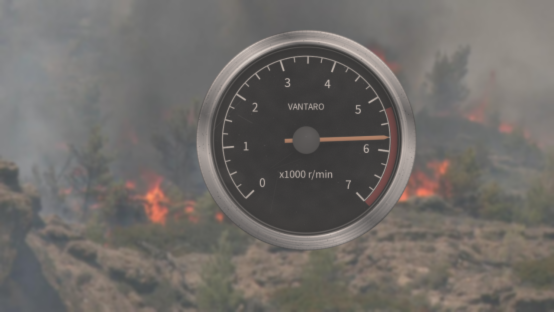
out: 5750 rpm
